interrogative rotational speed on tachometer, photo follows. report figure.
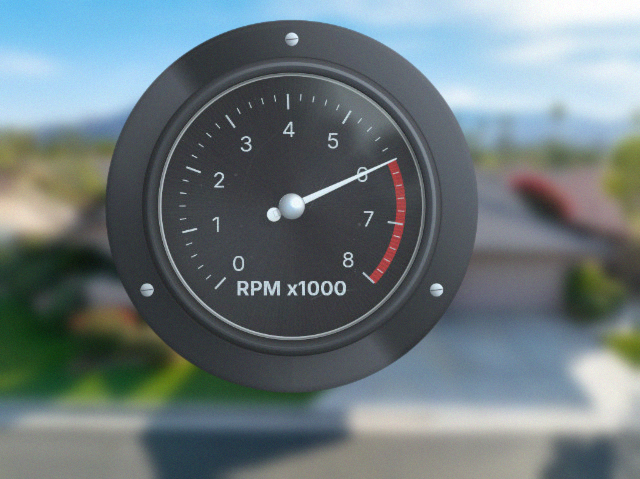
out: 6000 rpm
